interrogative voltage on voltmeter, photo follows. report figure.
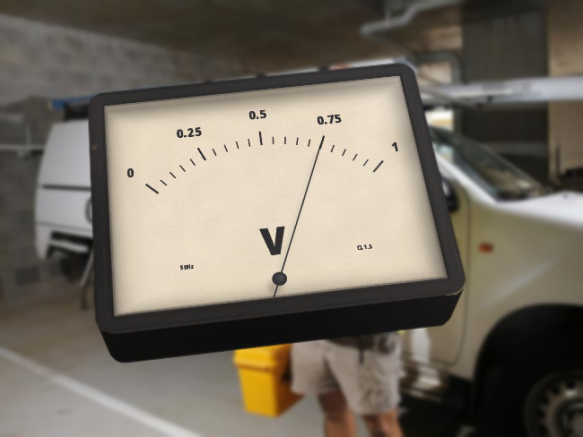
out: 0.75 V
